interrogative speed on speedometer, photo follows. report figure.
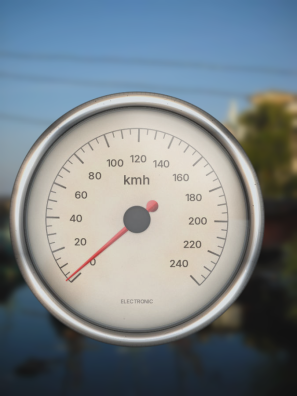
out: 2.5 km/h
